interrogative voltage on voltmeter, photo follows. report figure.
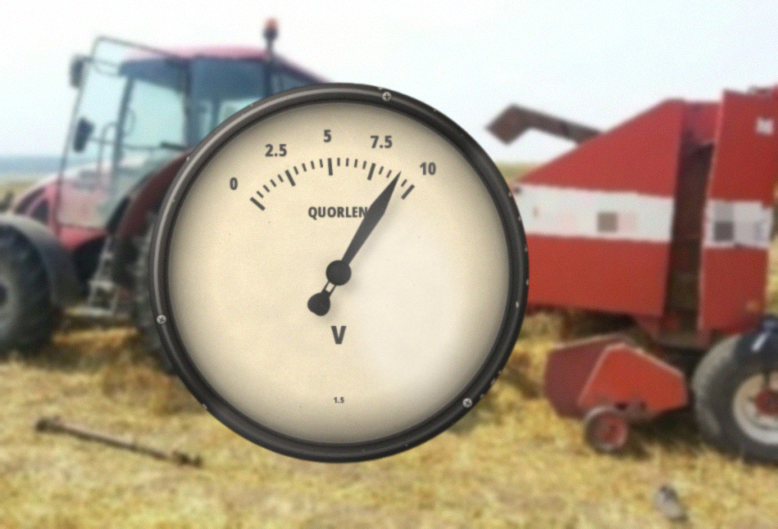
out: 9 V
